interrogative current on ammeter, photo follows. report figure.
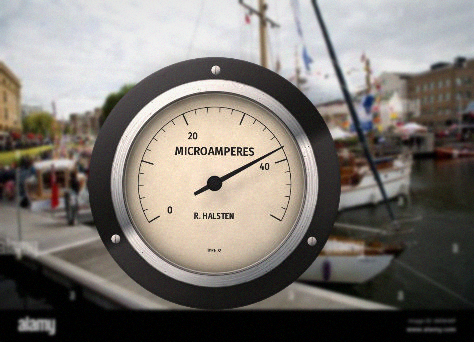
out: 38 µA
